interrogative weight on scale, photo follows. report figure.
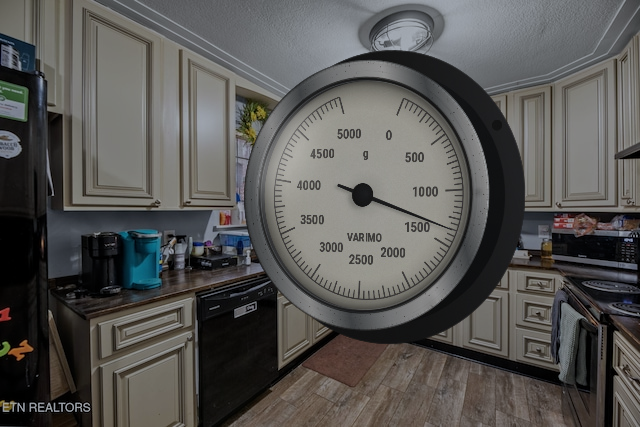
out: 1350 g
